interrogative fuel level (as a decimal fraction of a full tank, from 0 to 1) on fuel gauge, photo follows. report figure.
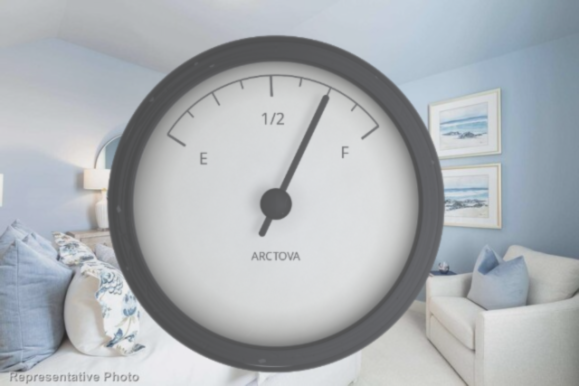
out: 0.75
